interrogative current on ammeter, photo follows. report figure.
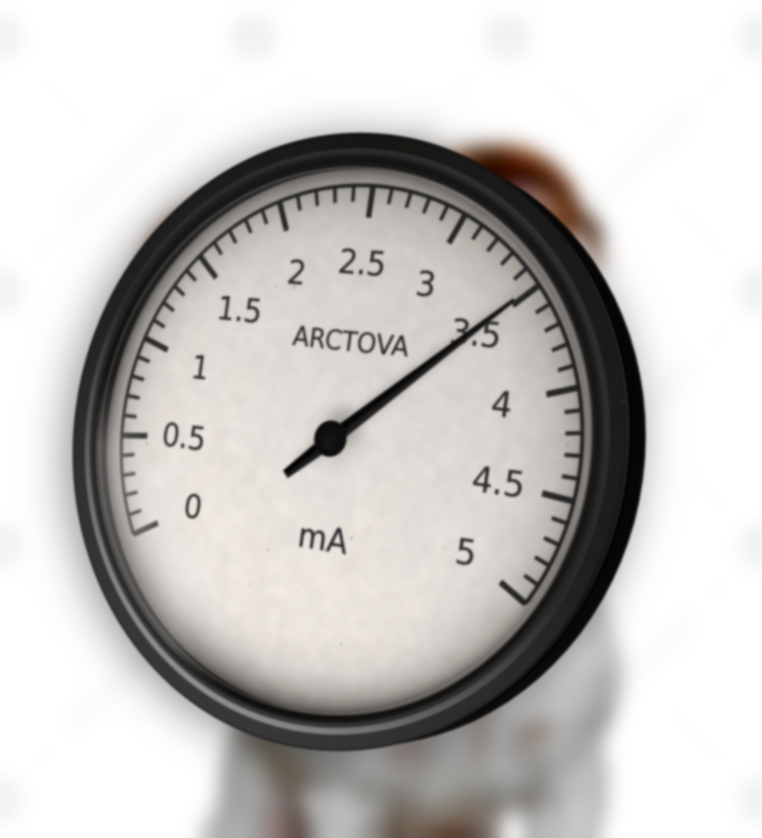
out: 3.5 mA
